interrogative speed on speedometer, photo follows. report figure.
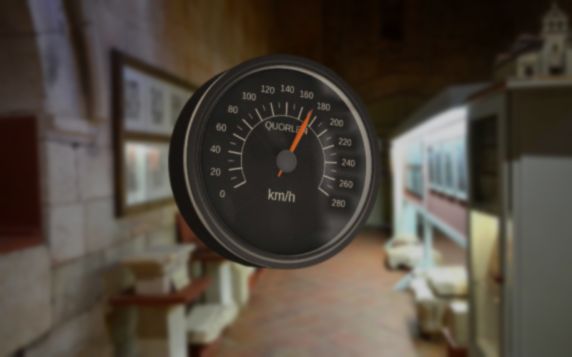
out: 170 km/h
